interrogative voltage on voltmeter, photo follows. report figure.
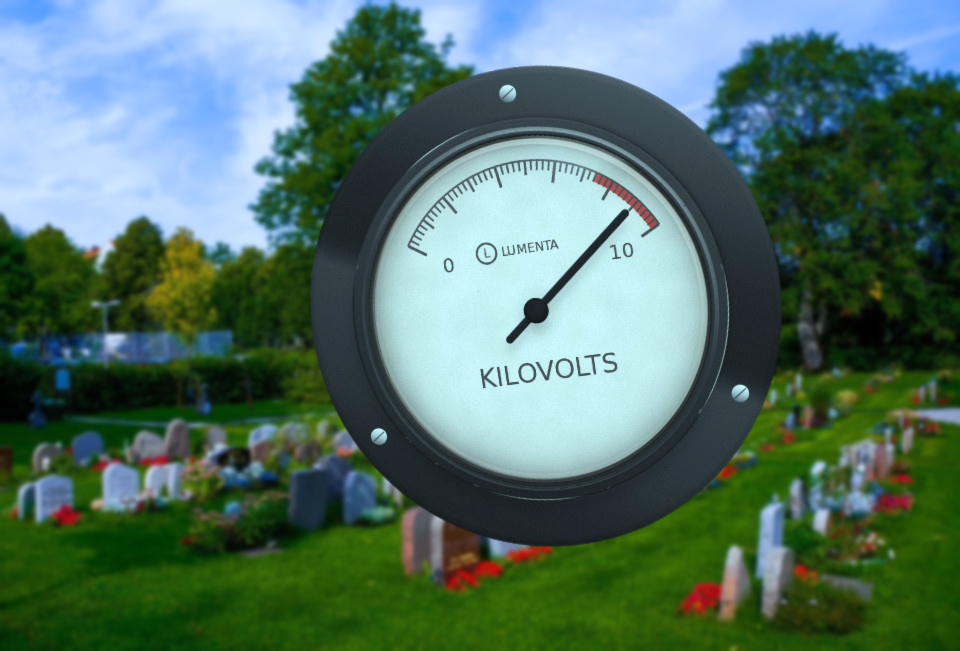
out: 9 kV
